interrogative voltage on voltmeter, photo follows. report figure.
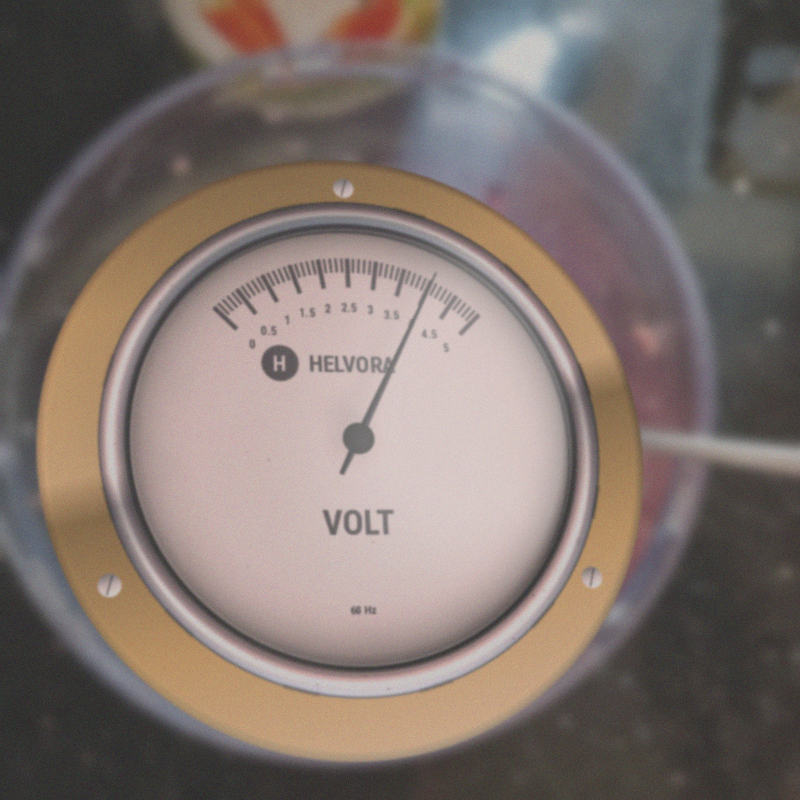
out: 4 V
